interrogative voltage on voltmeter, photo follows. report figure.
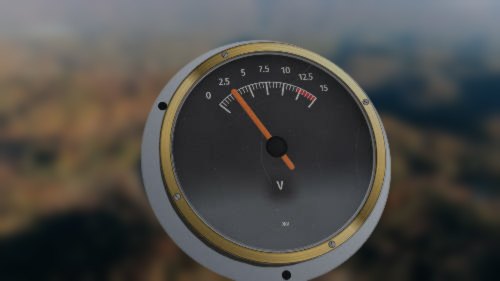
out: 2.5 V
